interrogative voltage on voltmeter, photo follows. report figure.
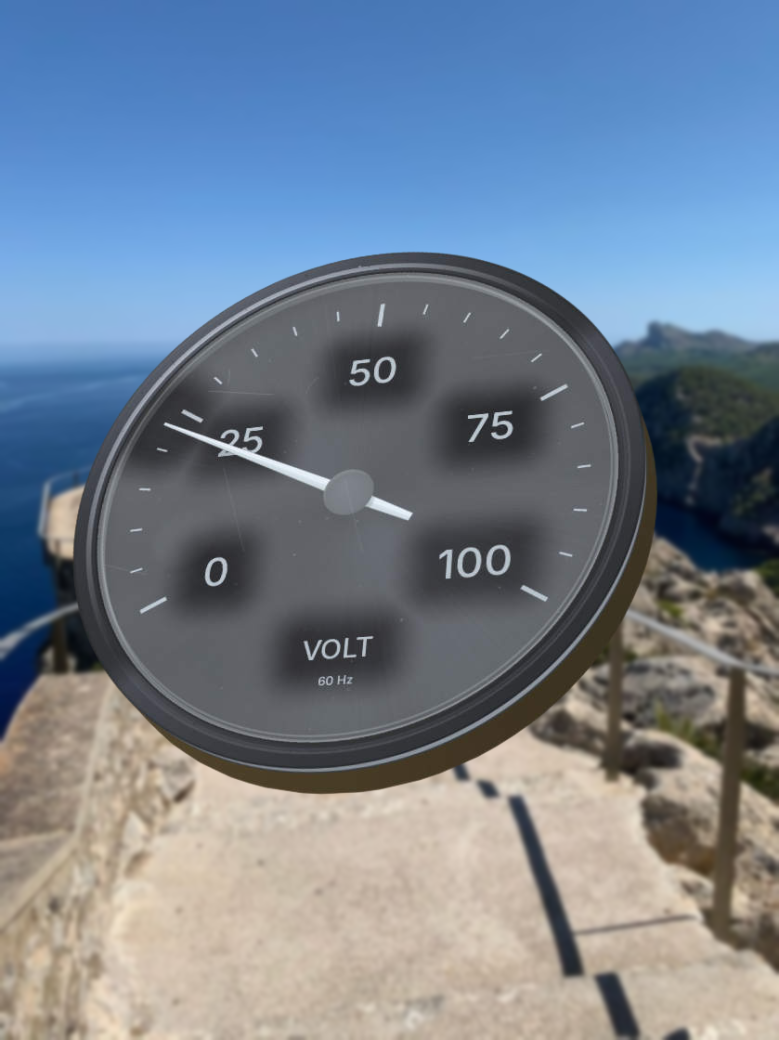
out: 22.5 V
